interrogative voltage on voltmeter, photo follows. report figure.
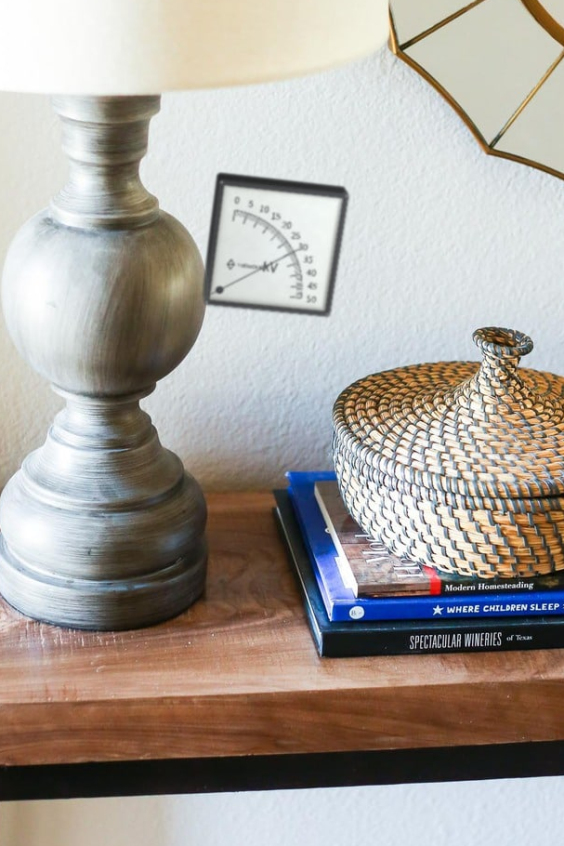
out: 30 kV
